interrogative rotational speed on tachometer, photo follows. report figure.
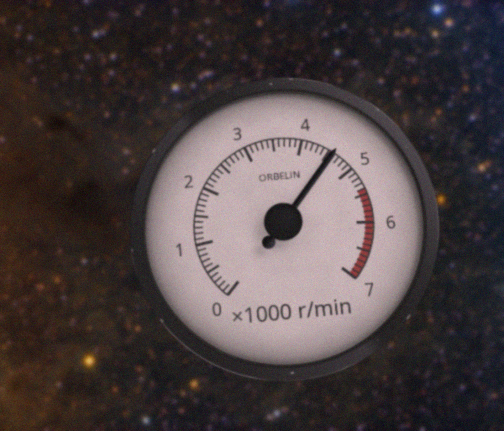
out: 4600 rpm
